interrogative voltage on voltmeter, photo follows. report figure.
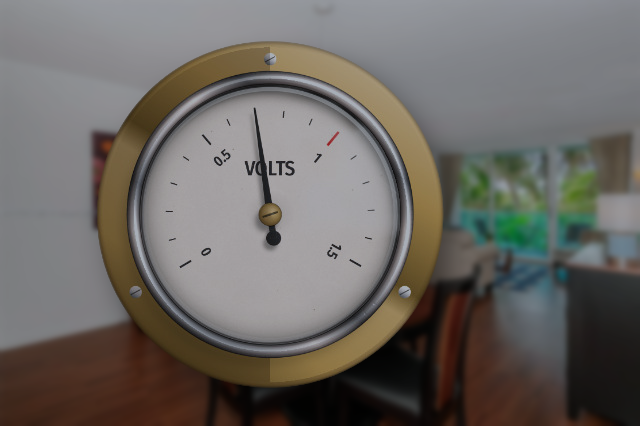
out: 0.7 V
